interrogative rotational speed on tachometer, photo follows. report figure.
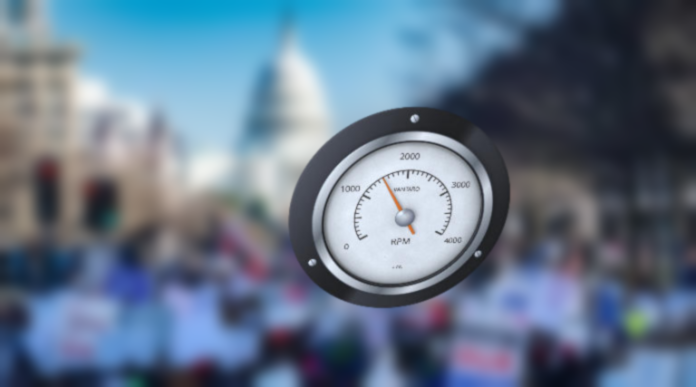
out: 1500 rpm
